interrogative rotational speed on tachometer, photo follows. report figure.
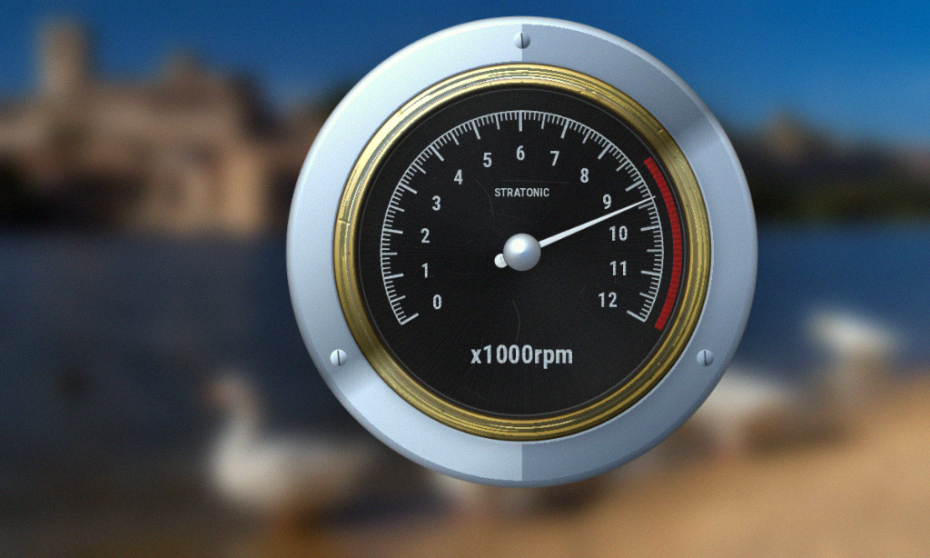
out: 9400 rpm
